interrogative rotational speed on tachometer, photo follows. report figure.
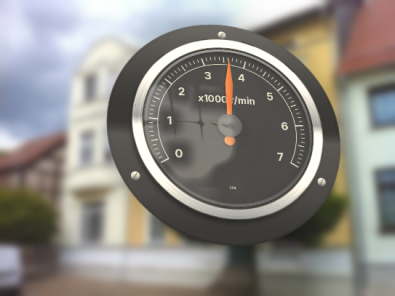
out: 3600 rpm
